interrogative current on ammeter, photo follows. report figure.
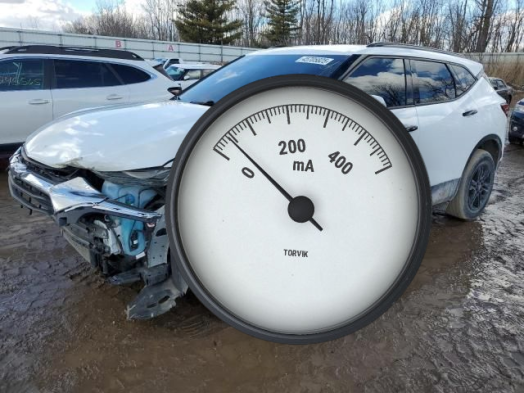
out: 40 mA
